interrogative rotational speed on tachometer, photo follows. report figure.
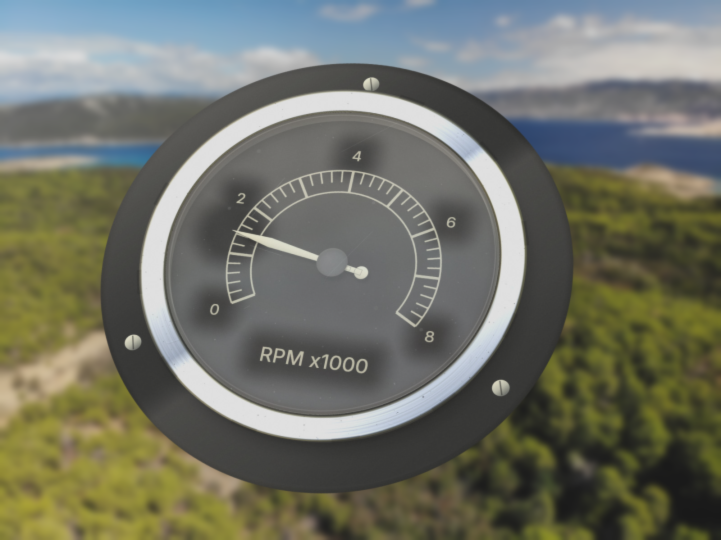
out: 1400 rpm
